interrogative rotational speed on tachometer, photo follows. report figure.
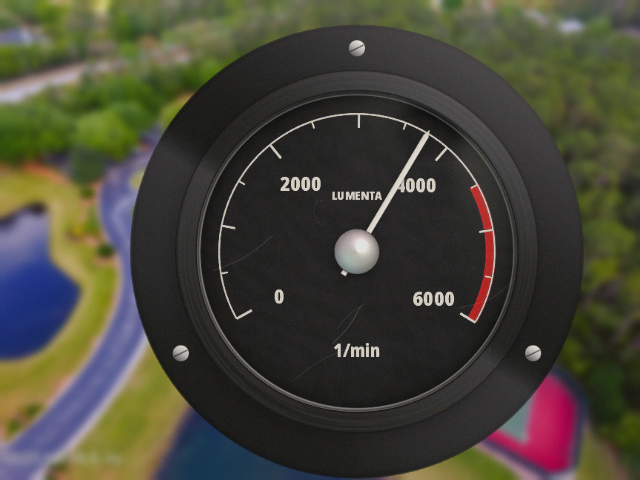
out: 3750 rpm
